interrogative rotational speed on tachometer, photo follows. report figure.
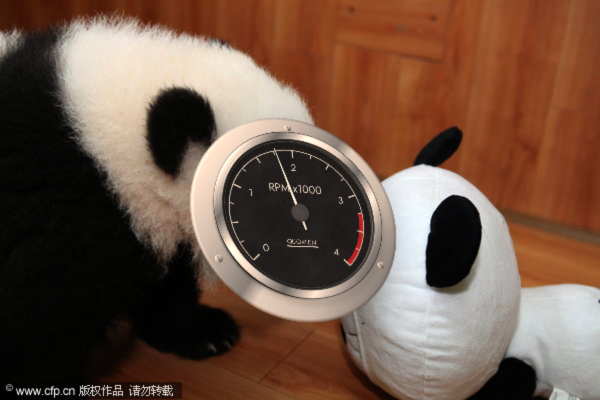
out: 1750 rpm
